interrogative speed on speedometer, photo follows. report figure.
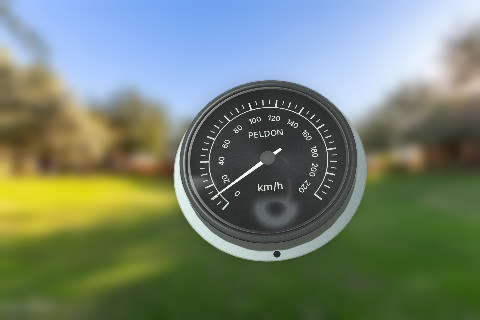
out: 10 km/h
